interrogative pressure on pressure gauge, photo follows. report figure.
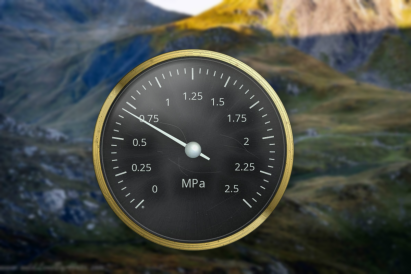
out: 0.7 MPa
